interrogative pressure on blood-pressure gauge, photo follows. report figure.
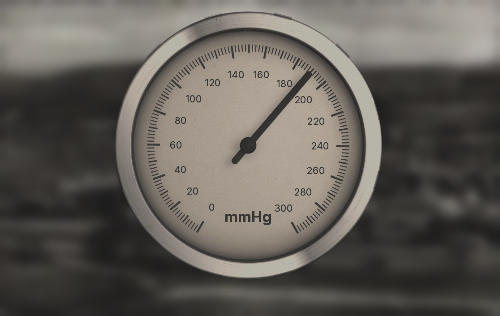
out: 190 mmHg
